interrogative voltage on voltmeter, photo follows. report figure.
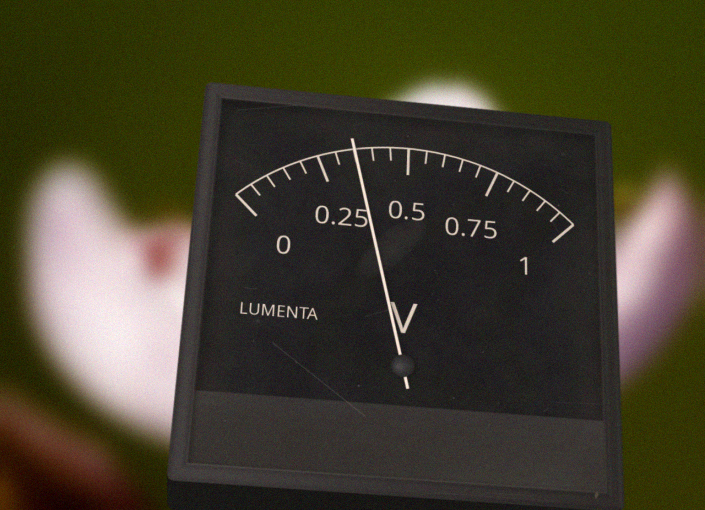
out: 0.35 V
